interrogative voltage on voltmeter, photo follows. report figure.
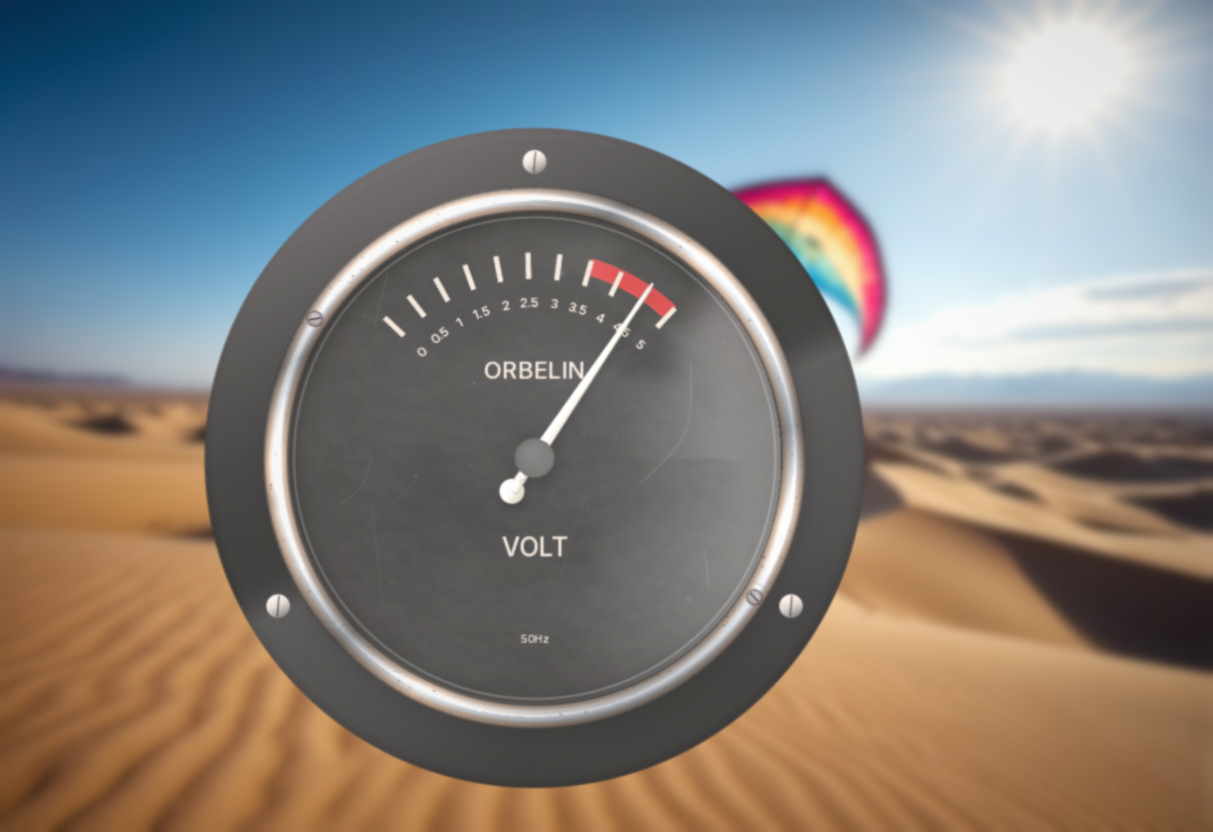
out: 4.5 V
